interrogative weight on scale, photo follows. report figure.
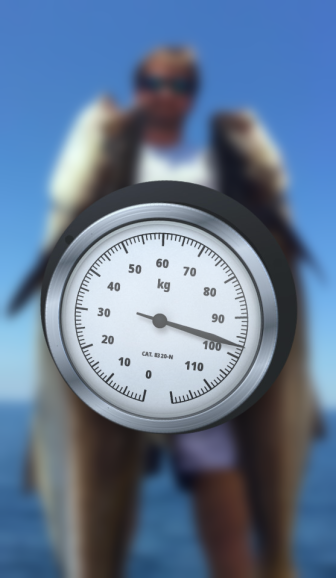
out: 97 kg
